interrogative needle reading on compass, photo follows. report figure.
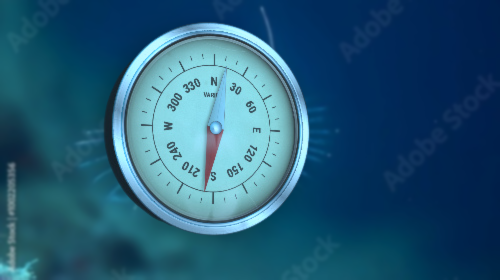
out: 190 °
